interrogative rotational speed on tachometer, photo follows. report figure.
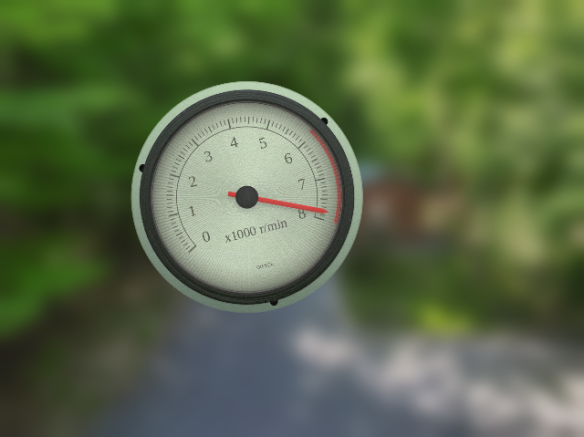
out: 7800 rpm
